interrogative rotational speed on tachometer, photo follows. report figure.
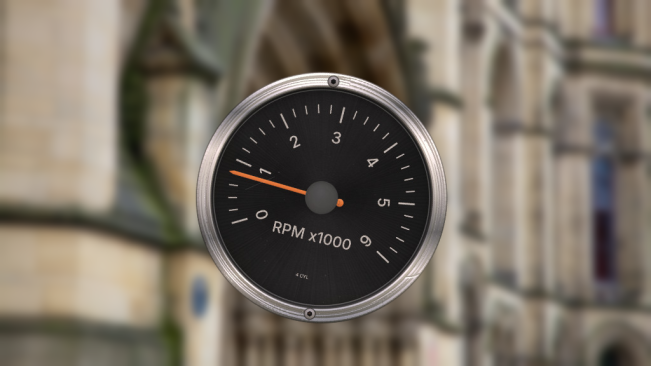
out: 800 rpm
